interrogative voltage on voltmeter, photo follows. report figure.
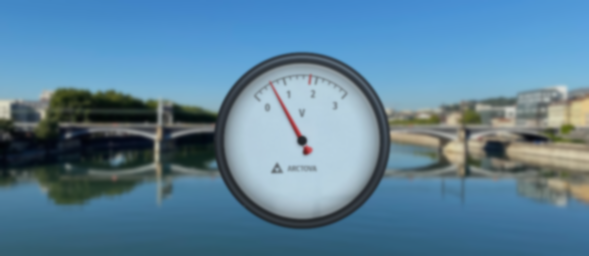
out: 0.6 V
